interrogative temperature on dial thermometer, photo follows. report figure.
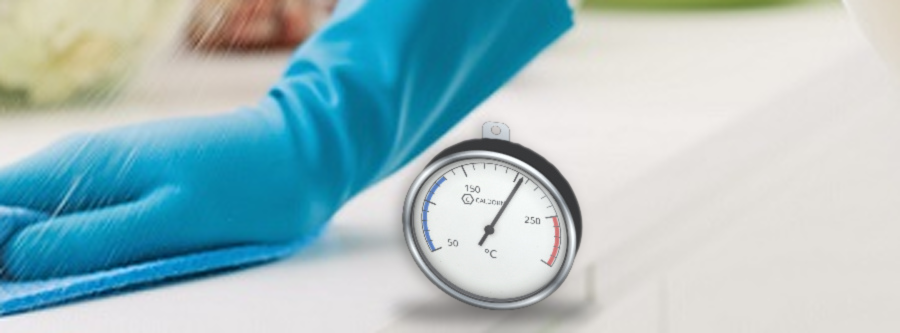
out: 205 °C
